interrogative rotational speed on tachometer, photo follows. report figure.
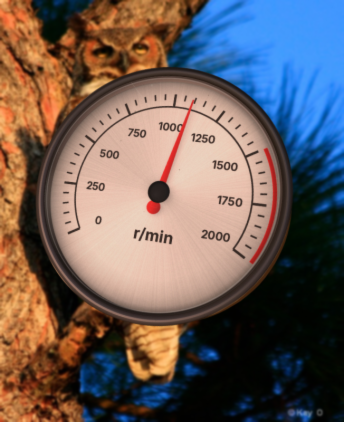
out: 1100 rpm
